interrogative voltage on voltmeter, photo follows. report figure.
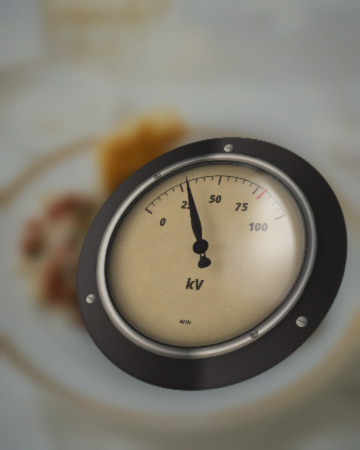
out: 30 kV
